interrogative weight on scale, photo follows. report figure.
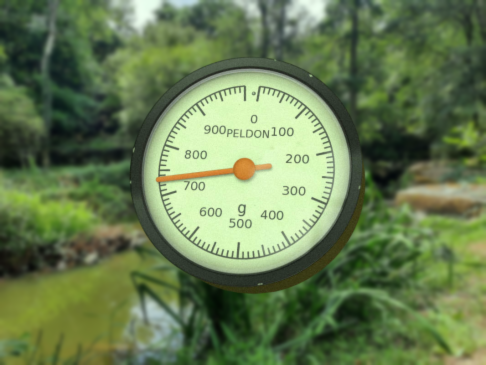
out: 730 g
